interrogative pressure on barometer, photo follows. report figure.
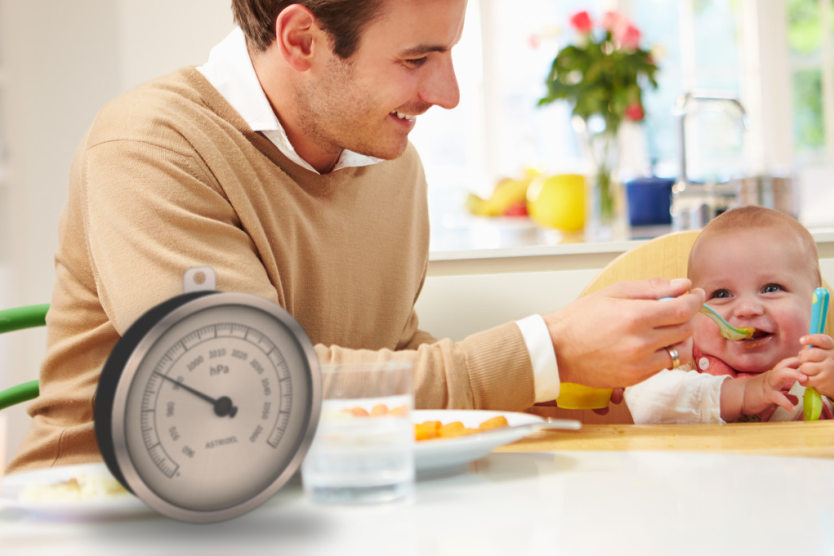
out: 990 hPa
